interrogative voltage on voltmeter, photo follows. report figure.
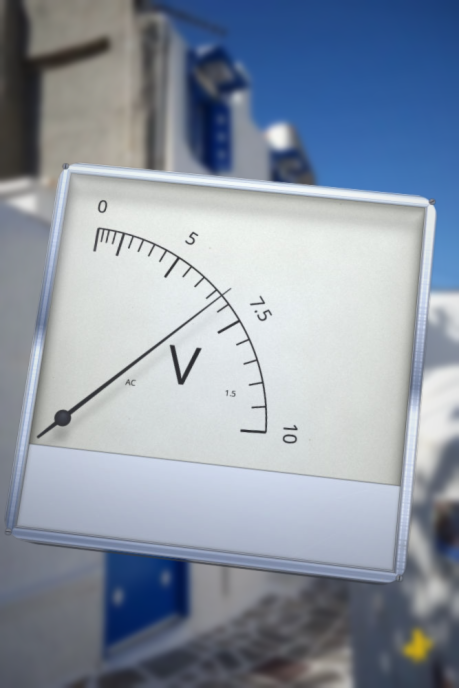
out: 6.75 V
